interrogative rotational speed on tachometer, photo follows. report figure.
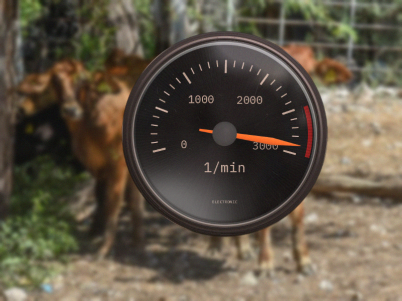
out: 2900 rpm
